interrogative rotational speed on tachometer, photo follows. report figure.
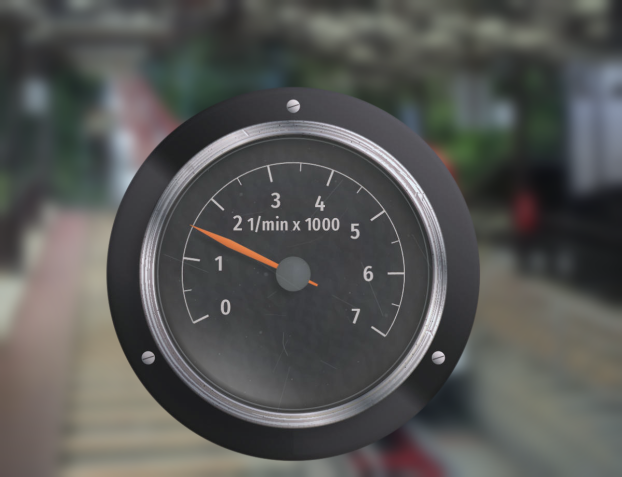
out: 1500 rpm
